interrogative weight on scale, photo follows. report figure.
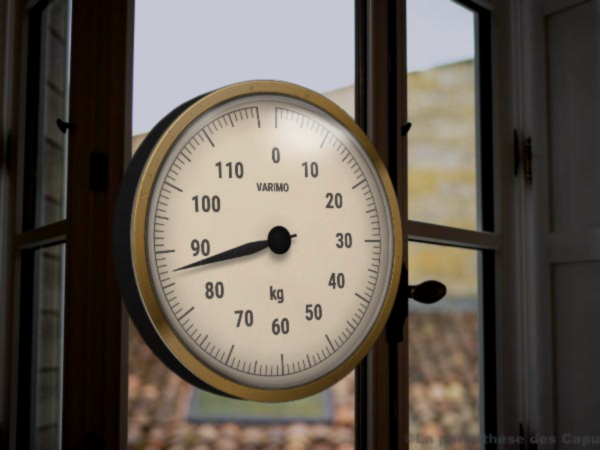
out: 87 kg
